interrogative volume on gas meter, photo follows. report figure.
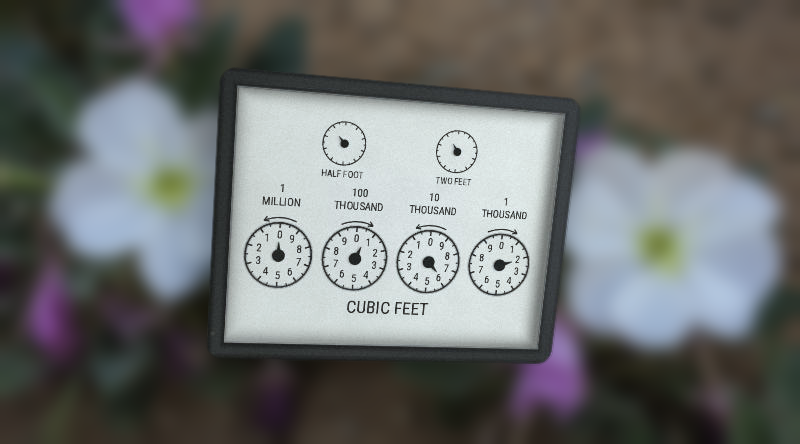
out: 6200 ft³
